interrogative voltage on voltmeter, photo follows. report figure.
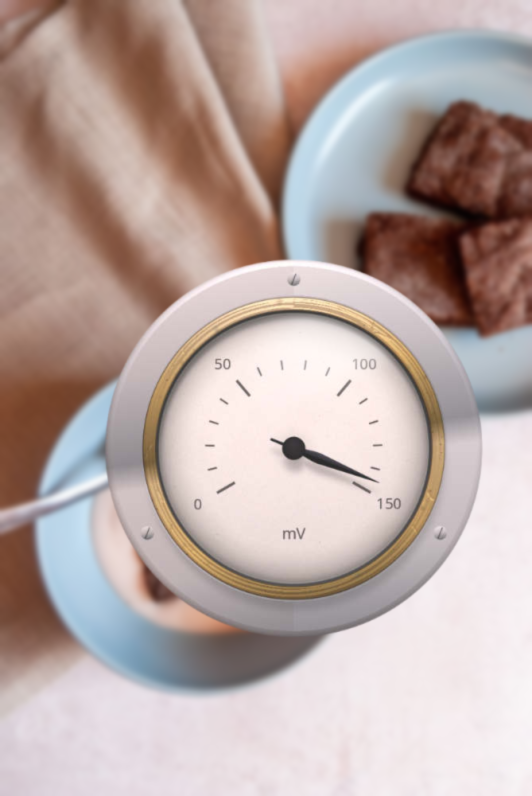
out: 145 mV
